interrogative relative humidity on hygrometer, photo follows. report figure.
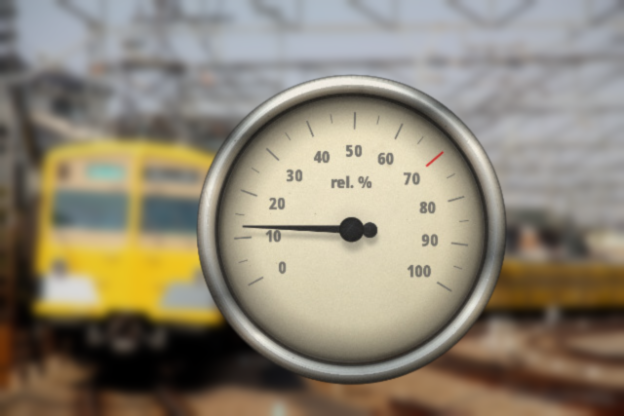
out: 12.5 %
